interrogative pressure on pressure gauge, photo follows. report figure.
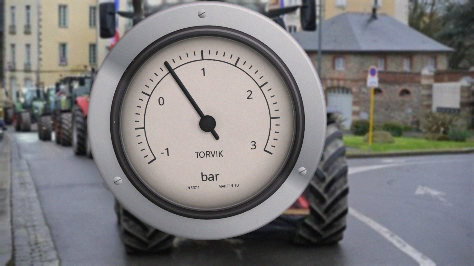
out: 0.5 bar
